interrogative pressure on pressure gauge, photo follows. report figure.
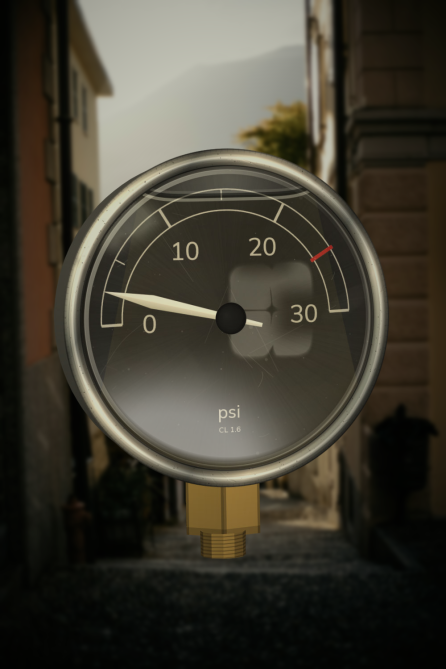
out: 2.5 psi
